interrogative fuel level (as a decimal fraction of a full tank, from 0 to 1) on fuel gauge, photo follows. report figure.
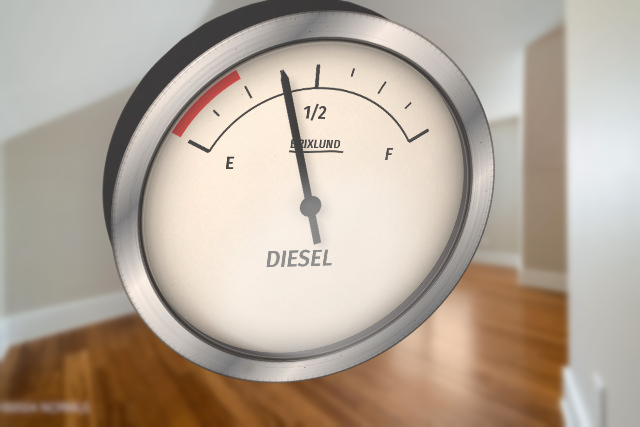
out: 0.375
